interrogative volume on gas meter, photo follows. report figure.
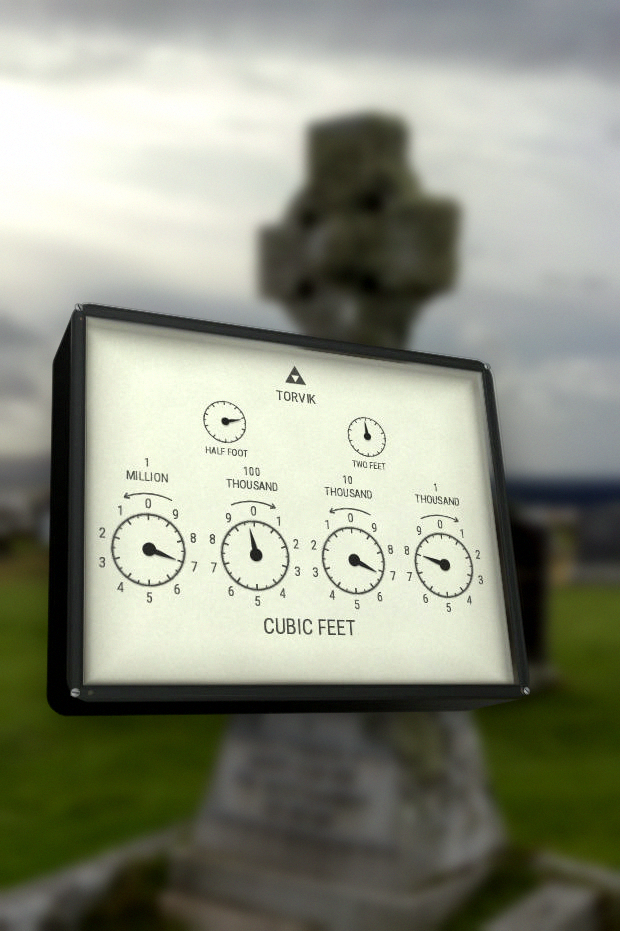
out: 696800 ft³
